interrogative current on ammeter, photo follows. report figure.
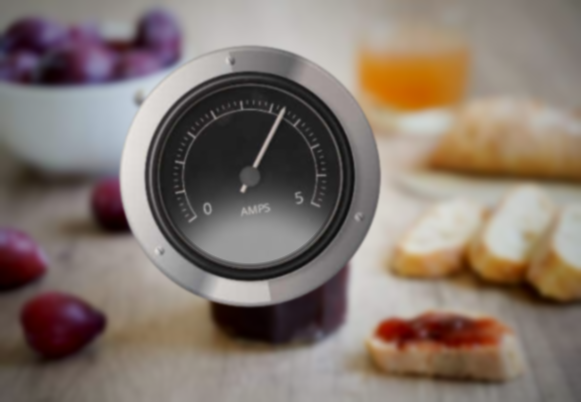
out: 3.2 A
